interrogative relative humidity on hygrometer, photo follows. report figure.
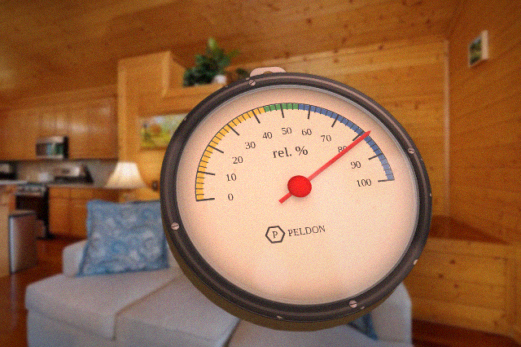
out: 82 %
